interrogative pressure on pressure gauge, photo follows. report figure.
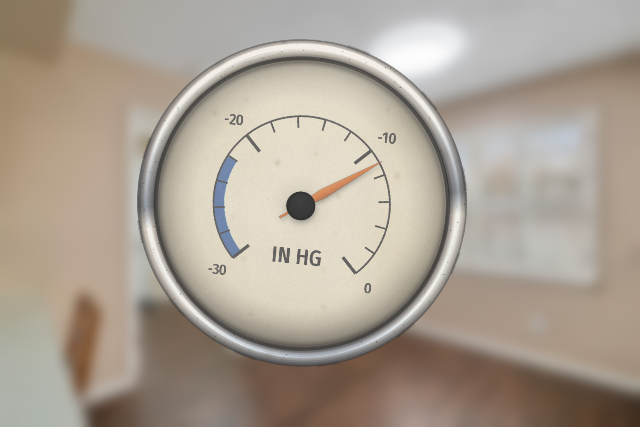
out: -9 inHg
